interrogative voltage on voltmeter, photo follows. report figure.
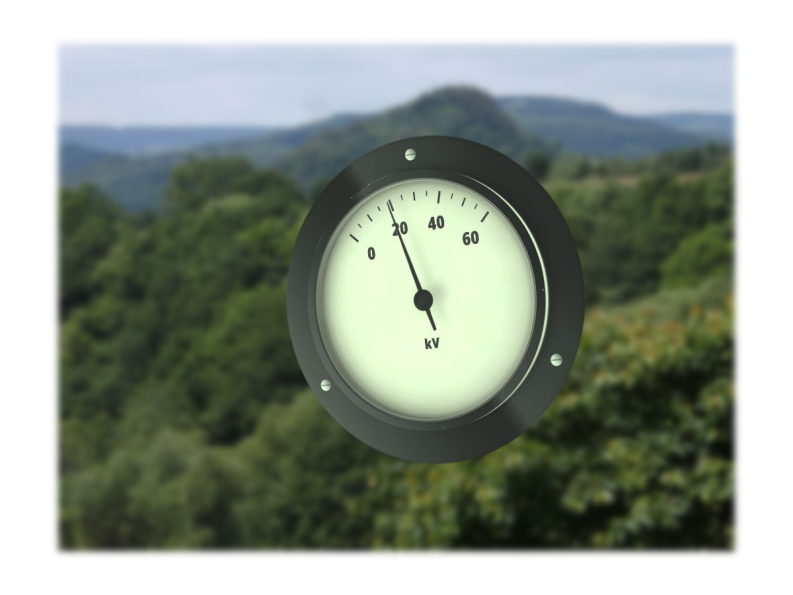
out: 20 kV
